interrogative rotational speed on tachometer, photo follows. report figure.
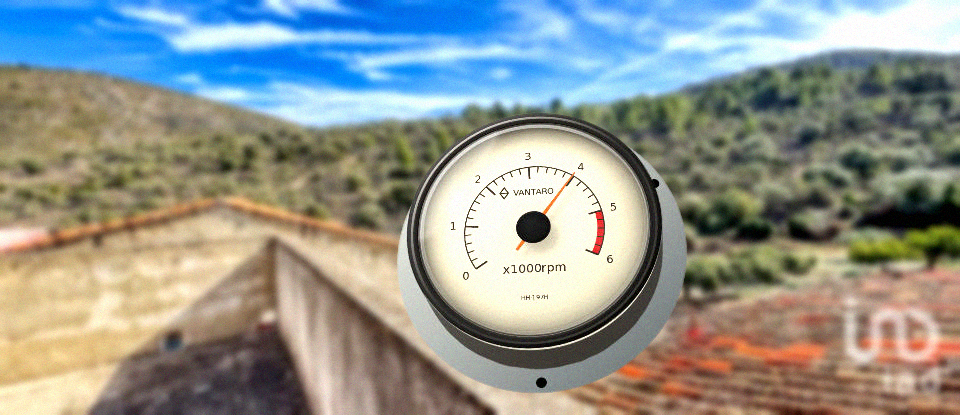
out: 4000 rpm
